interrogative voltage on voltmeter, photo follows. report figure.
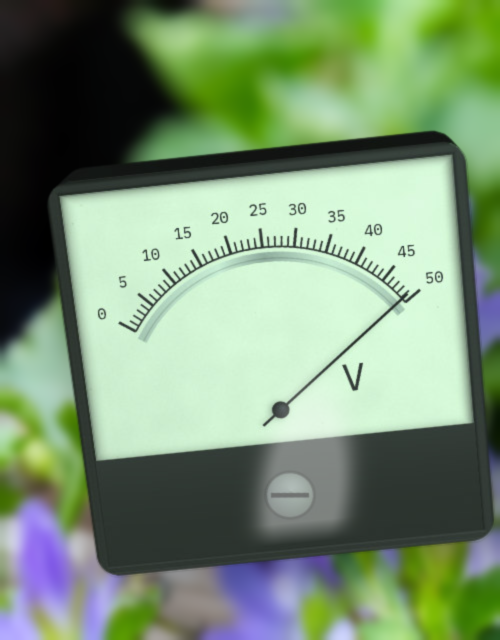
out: 49 V
